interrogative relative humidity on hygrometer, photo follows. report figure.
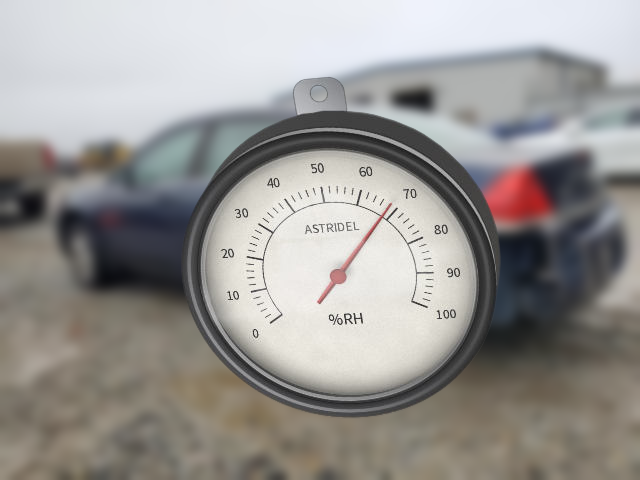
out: 68 %
